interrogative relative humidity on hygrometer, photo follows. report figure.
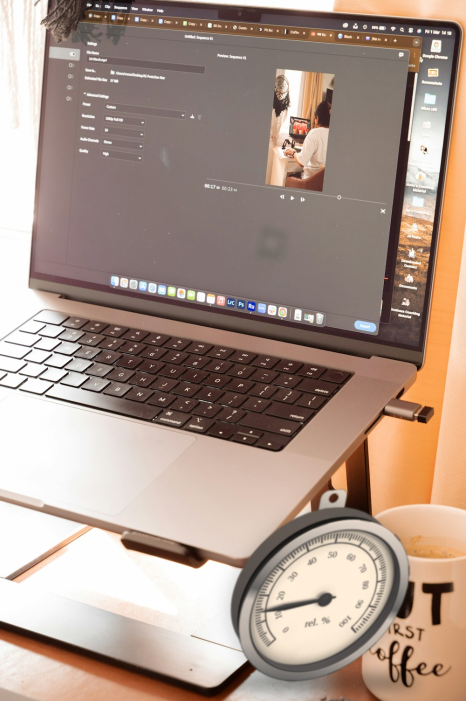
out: 15 %
